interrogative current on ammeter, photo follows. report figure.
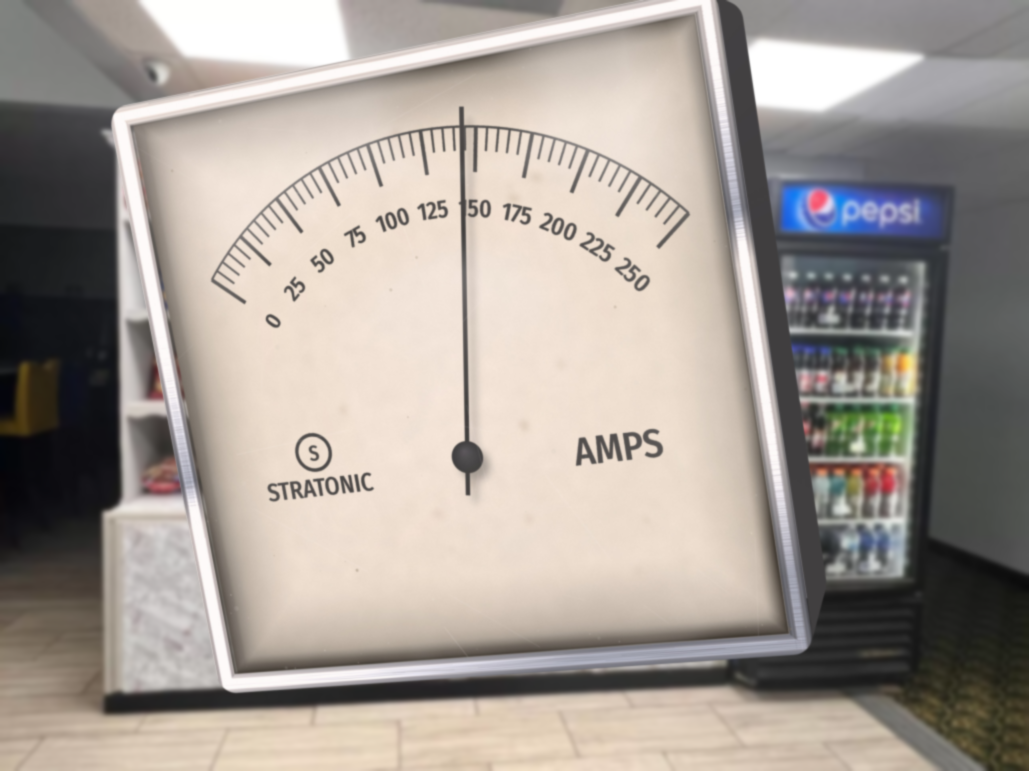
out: 145 A
